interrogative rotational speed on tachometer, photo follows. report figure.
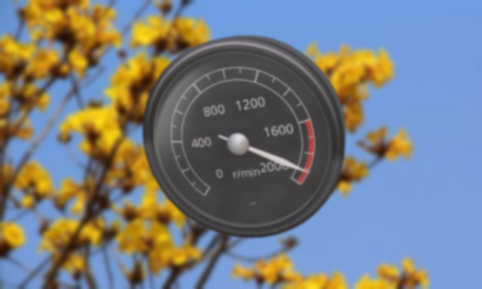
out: 1900 rpm
